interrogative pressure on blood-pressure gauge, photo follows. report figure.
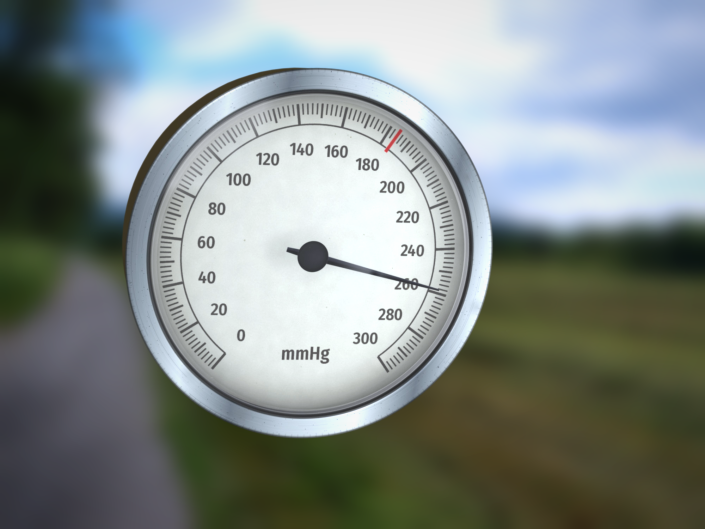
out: 258 mmHg
